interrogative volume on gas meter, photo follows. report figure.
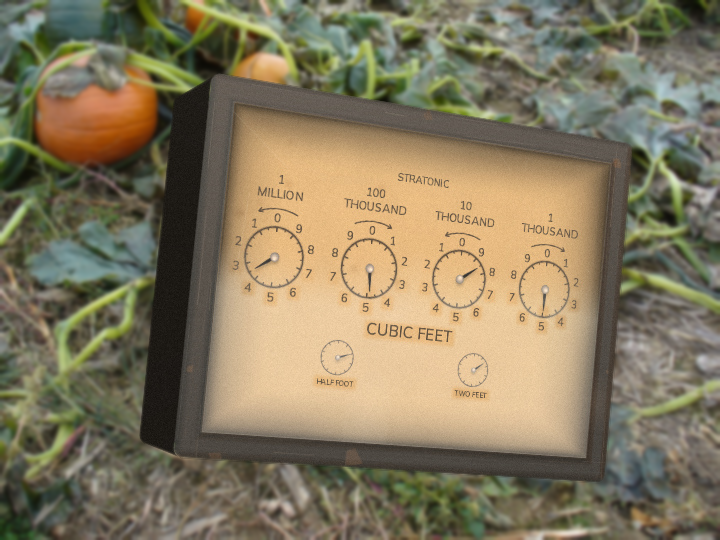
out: 348500 ft³
